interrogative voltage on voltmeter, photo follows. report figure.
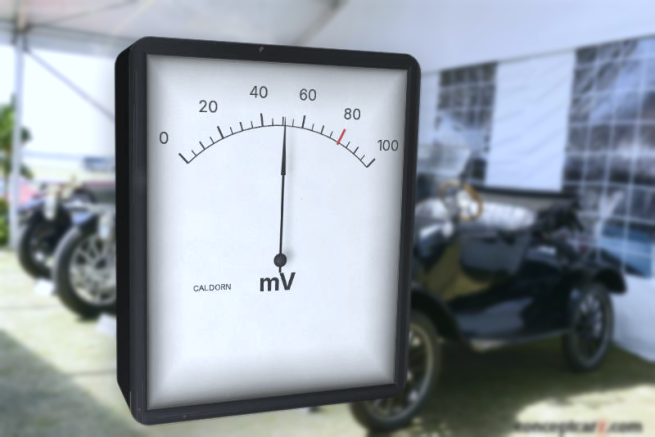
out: 50 mV
